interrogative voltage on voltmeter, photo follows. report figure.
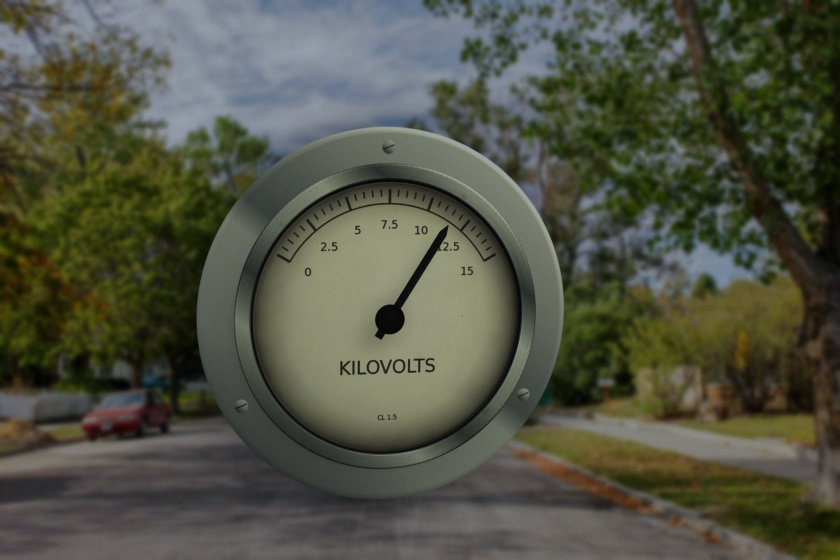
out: 11.5 kV
